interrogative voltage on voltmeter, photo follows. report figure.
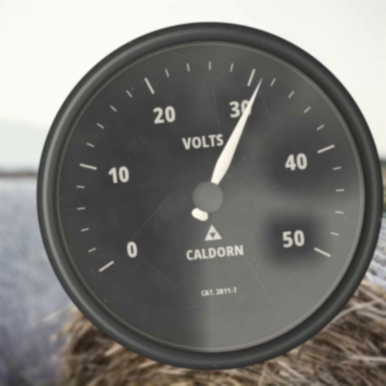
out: 31 V
